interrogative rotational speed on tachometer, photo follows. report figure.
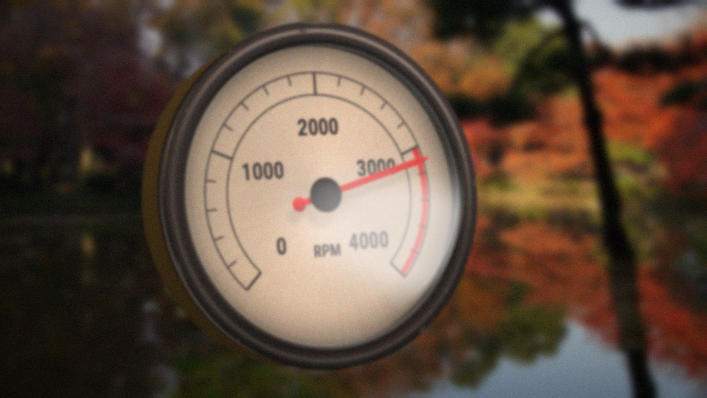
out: 3100 rpm
